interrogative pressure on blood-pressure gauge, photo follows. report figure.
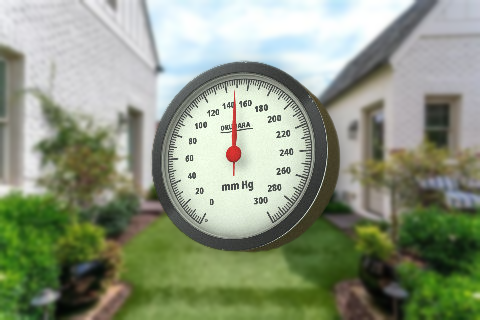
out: 150 mmHg
